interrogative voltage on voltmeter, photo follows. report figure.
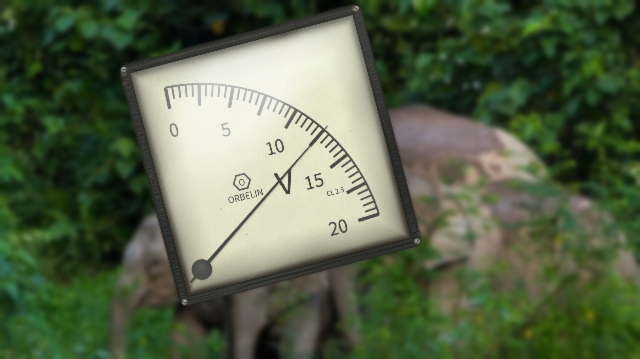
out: 12.5 V
